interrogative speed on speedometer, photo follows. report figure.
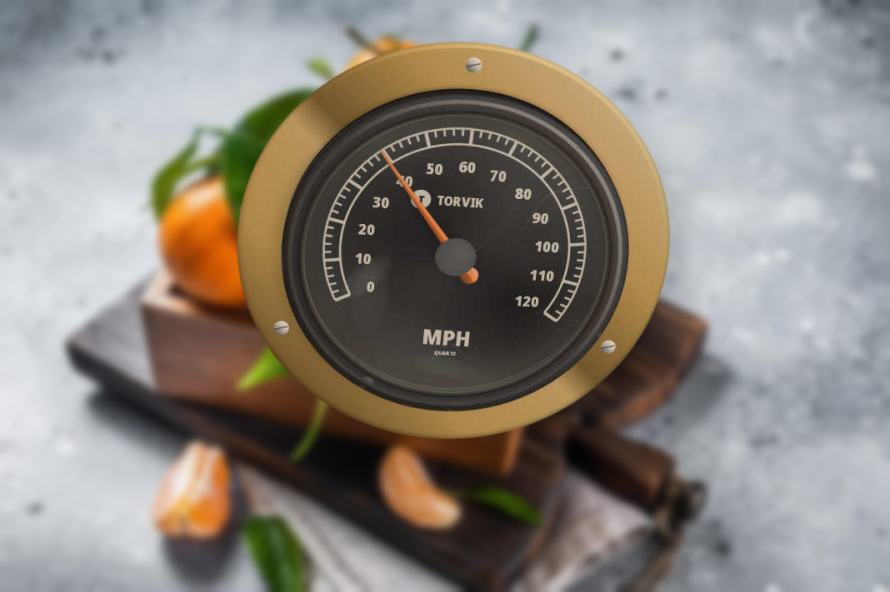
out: 40 mph
